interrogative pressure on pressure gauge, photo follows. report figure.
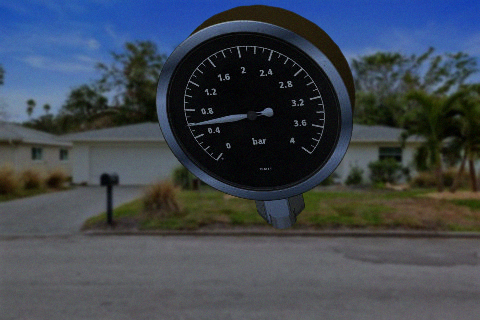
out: 0.6 bar
